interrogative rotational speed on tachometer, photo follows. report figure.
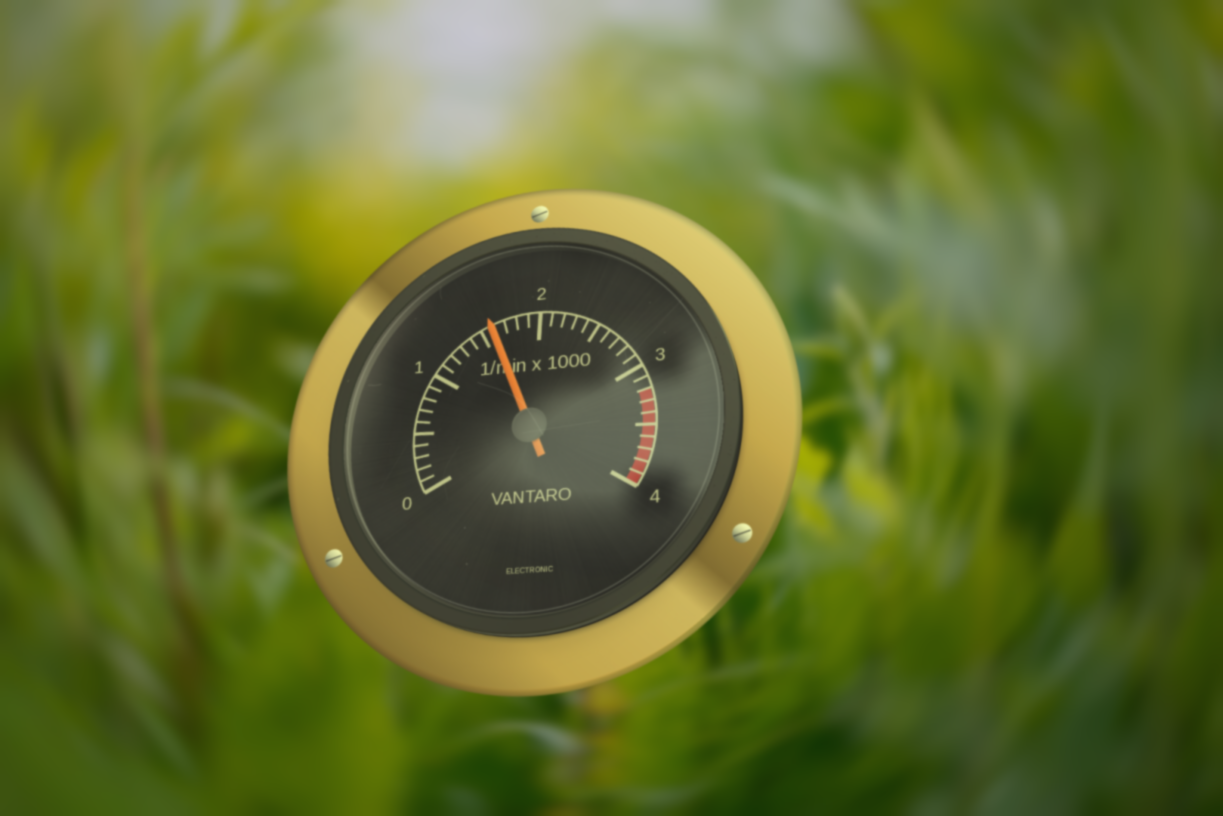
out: 1600 rpm
